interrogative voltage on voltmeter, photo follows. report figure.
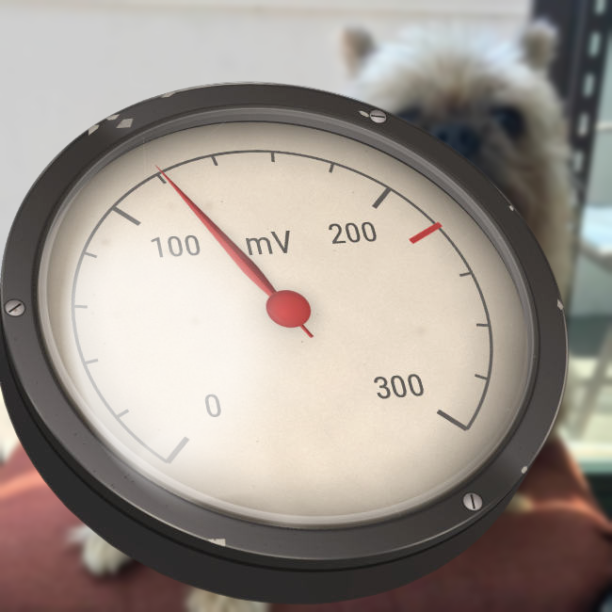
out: 120 mV
